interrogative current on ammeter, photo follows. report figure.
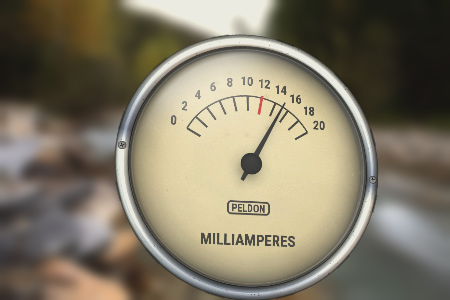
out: 15 mA
